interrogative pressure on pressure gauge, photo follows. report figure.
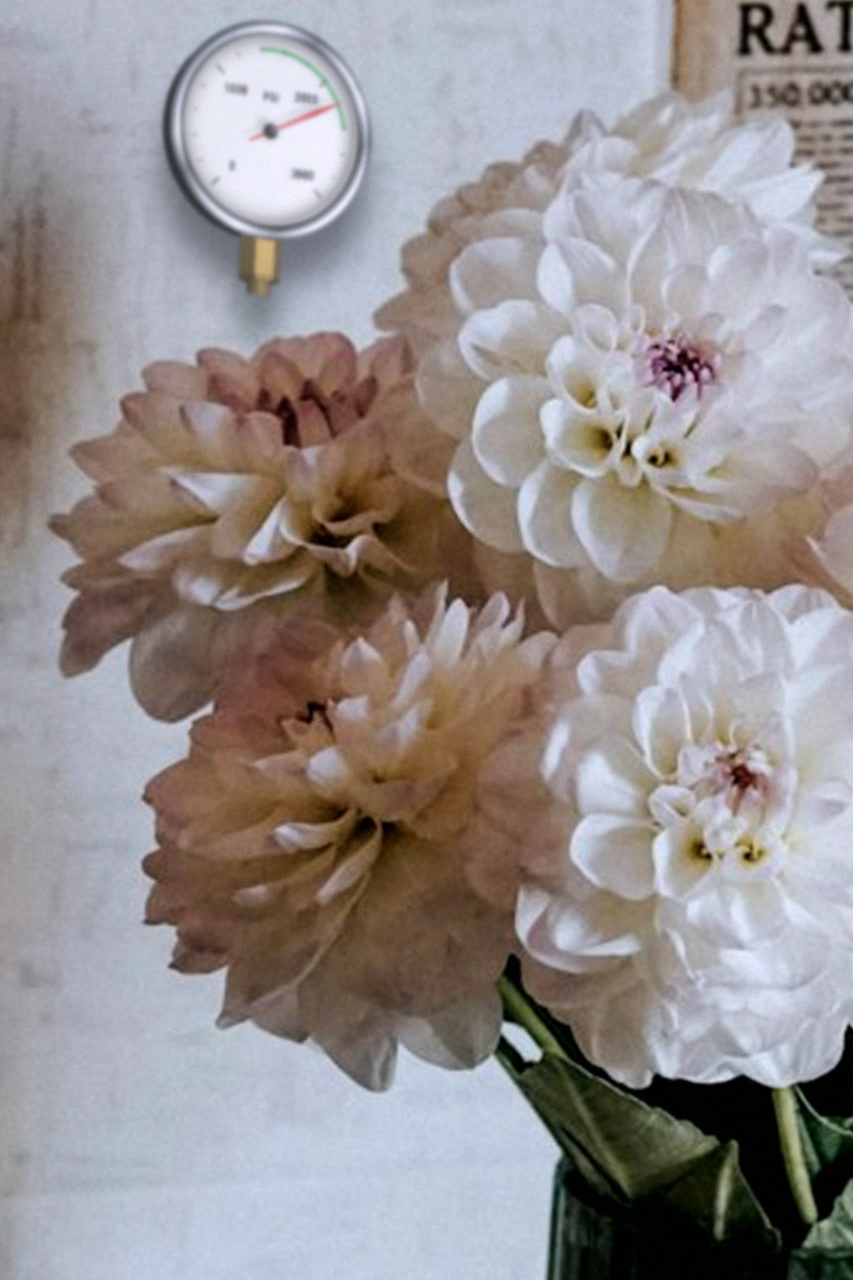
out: 2200 psi
